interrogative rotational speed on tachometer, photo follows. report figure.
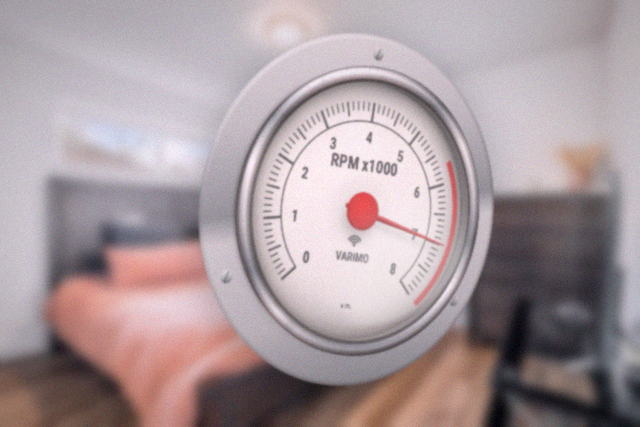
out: 7000 rpm
